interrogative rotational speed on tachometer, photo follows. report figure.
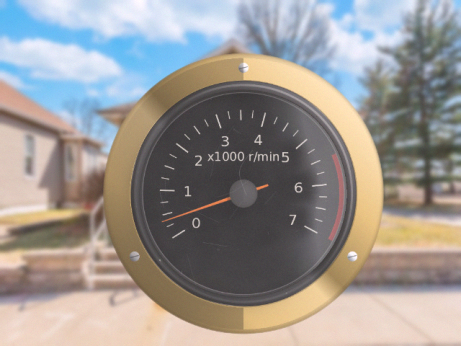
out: 375 rpm
